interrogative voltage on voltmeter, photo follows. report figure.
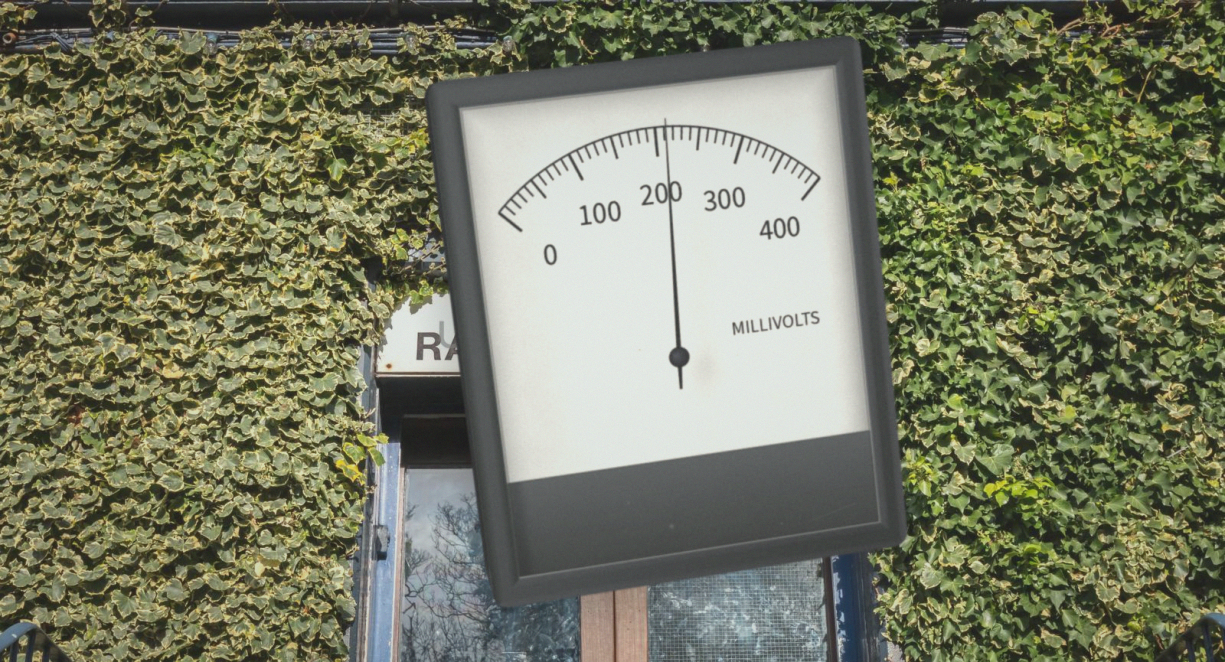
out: 210 mV
